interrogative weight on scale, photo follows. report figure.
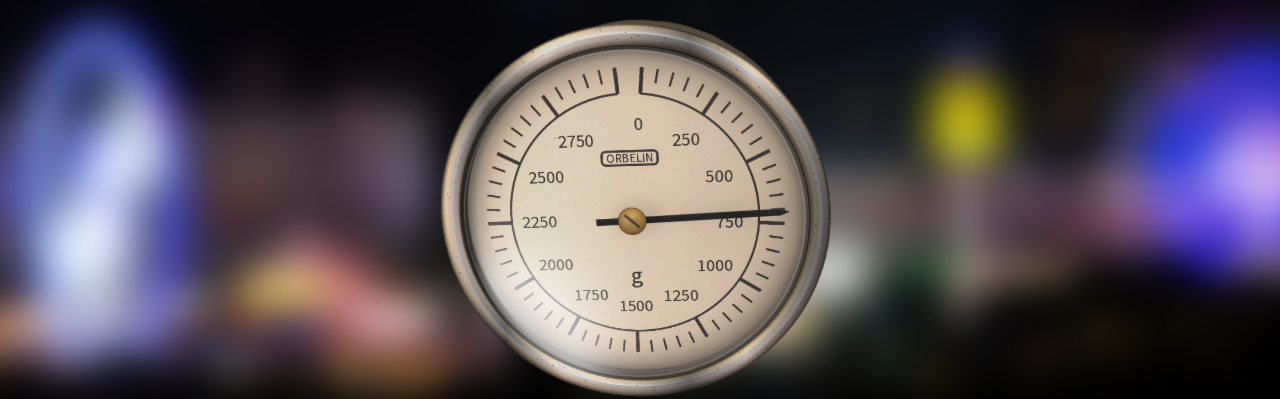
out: 700 g
